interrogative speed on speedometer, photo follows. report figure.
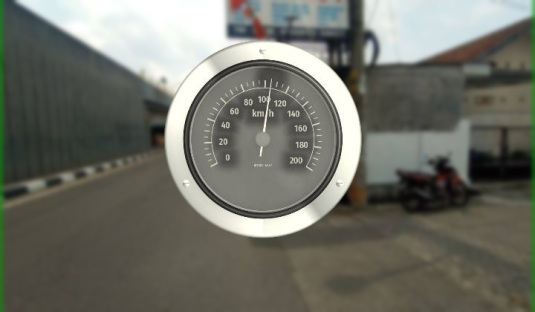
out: 105 km/h
